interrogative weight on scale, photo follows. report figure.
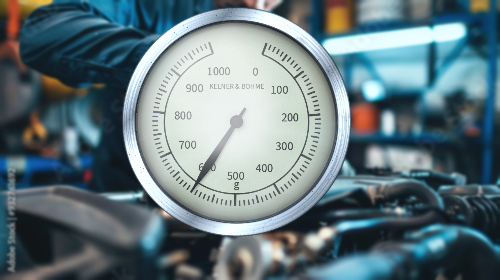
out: 600 g
